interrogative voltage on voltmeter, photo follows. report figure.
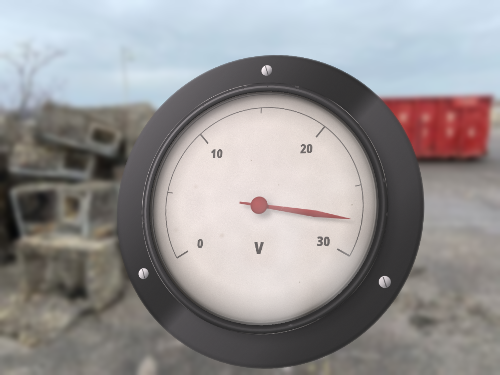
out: 27.5 V
